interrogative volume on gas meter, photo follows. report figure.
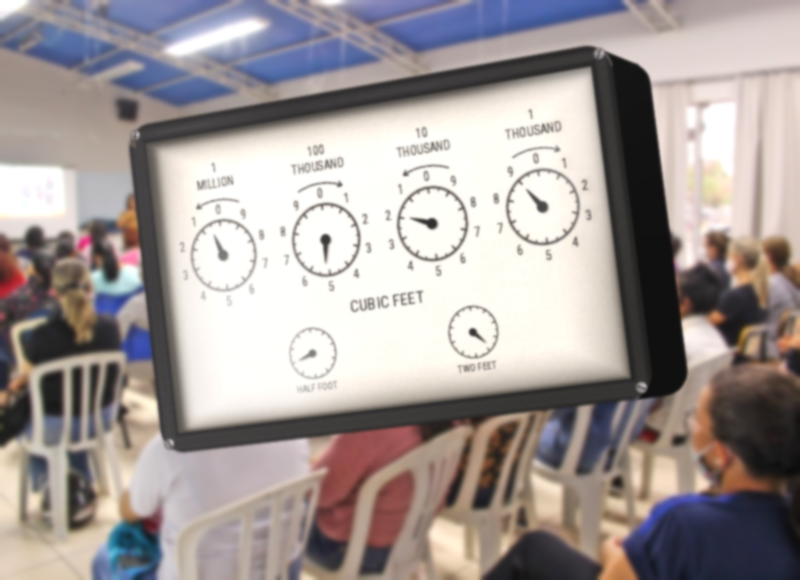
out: 51900 ft³
